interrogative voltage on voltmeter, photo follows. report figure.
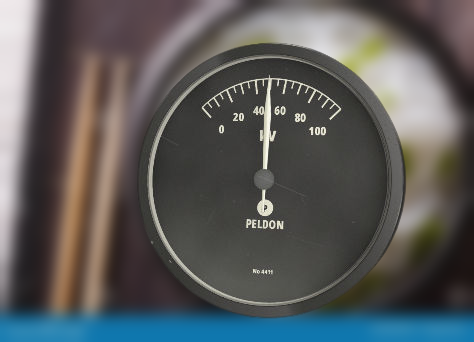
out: 50 kV
